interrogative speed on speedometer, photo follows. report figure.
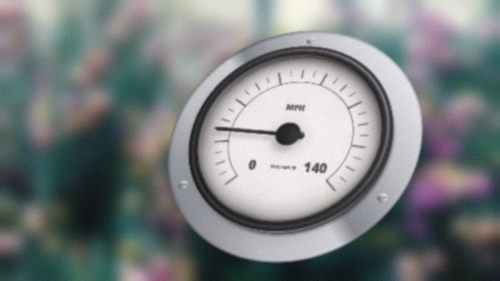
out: 25 mph
